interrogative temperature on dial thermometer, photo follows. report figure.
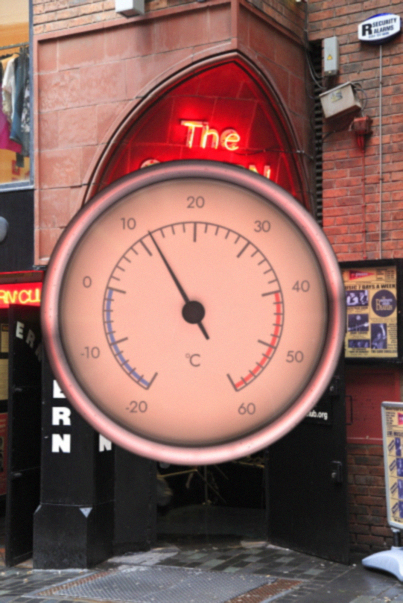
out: 12 °C
